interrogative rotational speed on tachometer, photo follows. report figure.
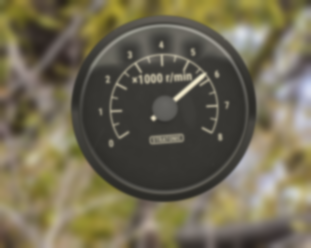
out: 5750 rpm
